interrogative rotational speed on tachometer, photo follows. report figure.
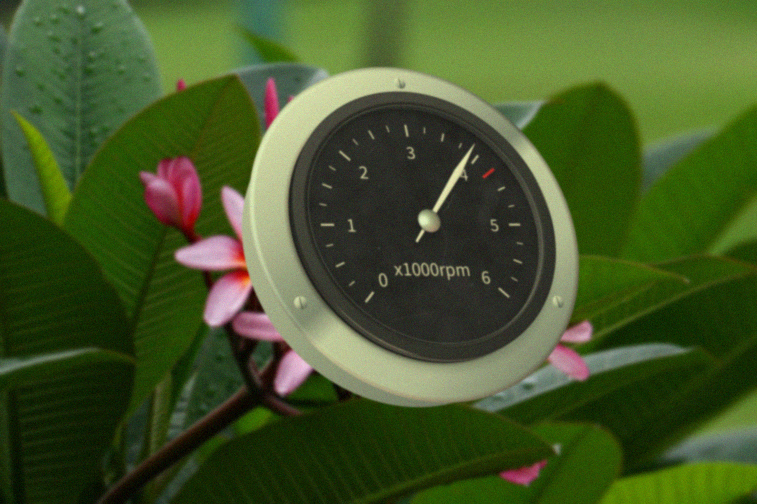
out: 3875 rpm
